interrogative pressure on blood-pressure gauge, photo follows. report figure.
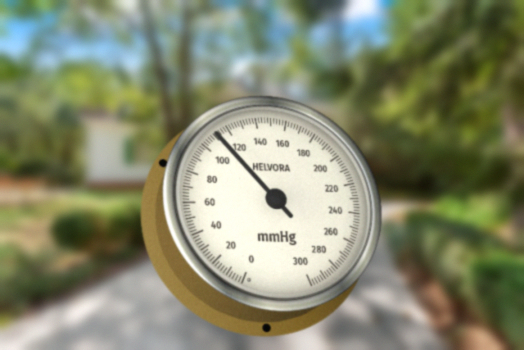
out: 110 mmHg
